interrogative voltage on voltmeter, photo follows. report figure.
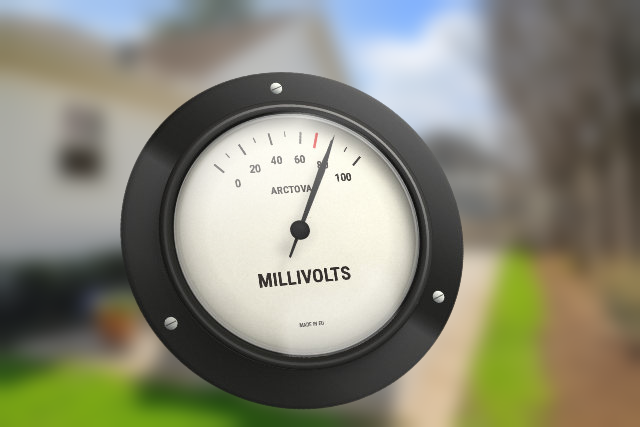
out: 80 mV
